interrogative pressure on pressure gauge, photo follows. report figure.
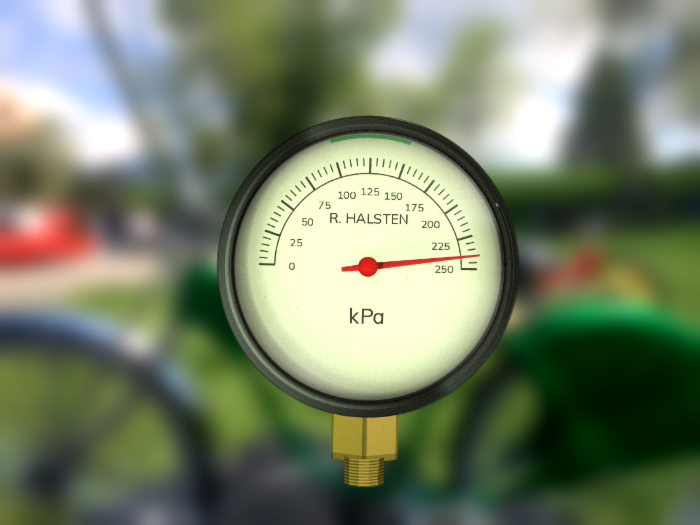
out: 240 kPa
